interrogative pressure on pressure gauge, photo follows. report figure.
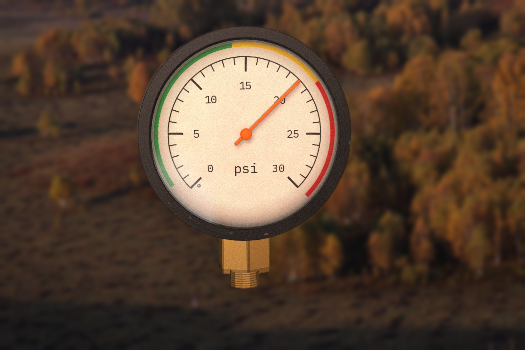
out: 20 psi
